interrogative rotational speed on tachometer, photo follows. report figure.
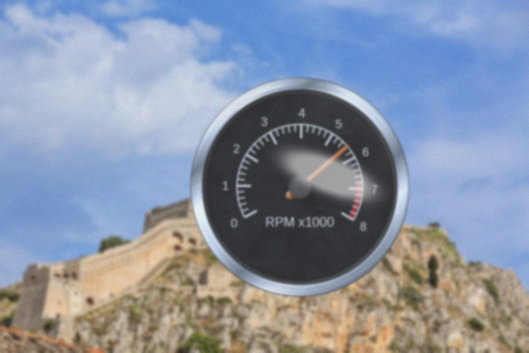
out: 5600 rpm
